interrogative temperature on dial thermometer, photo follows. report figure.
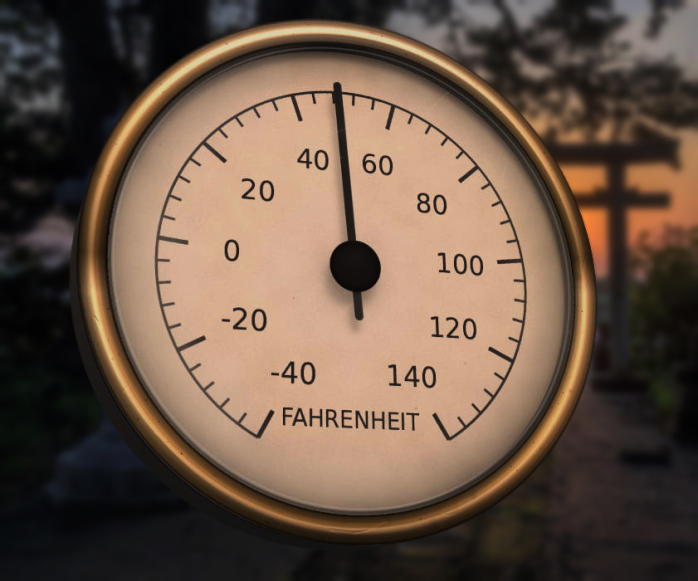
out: 48 °F
